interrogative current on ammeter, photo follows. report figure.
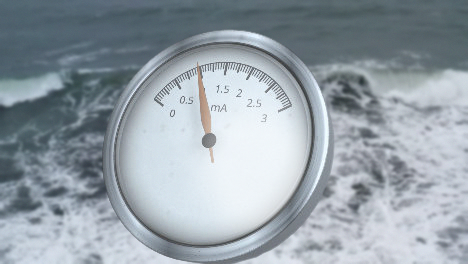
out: 1 mA
